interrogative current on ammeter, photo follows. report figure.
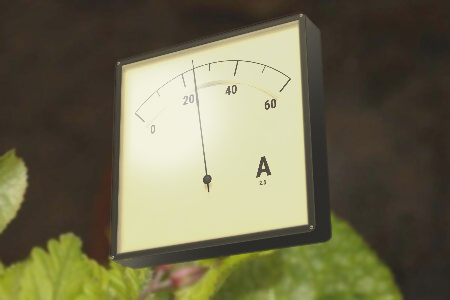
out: 25 A
